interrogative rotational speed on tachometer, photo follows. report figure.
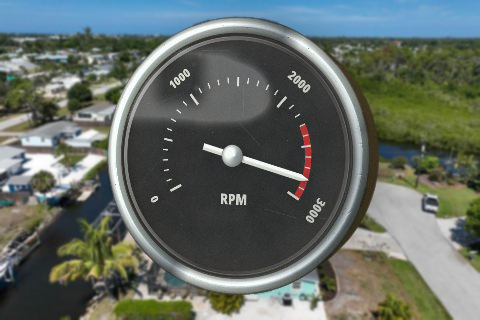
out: 2800 rpm
